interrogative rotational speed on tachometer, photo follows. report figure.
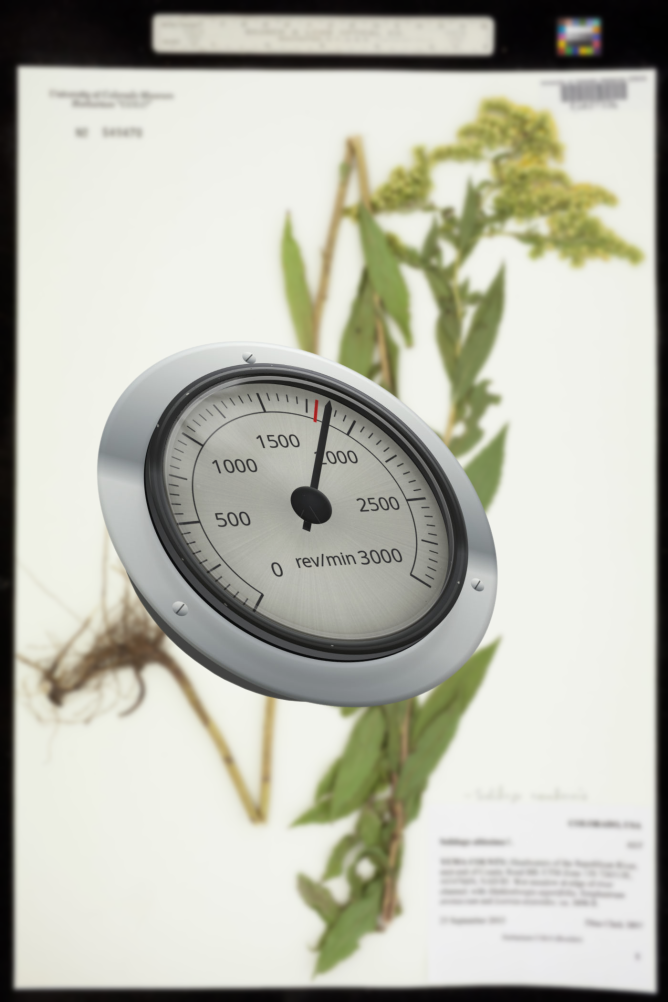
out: 1850 rpm
